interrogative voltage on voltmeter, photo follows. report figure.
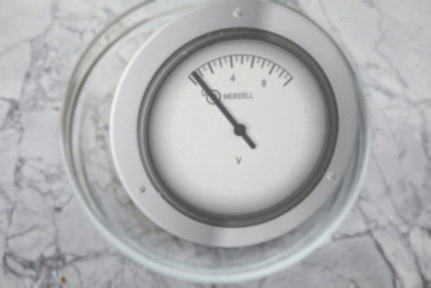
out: 0.5 V
